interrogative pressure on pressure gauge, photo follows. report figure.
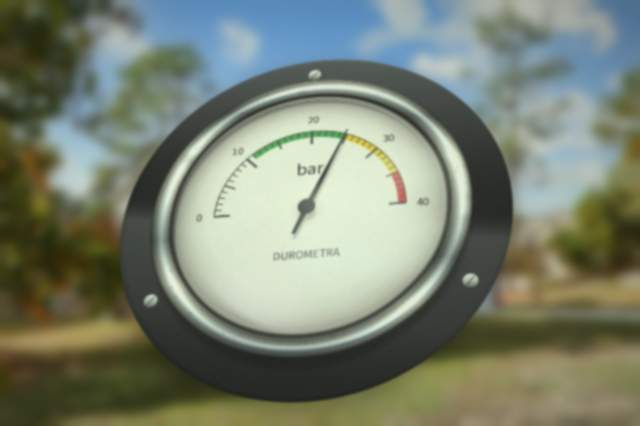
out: 25 bar
